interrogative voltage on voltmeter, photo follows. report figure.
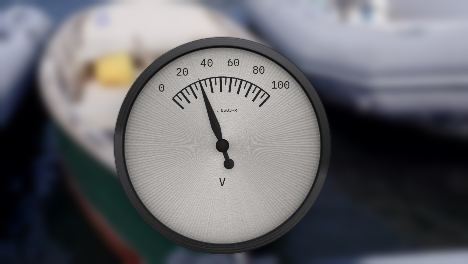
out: 30 V
